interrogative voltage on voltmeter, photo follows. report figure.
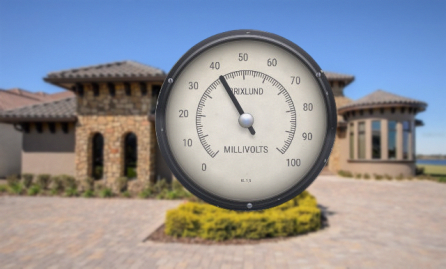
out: 40 mV
